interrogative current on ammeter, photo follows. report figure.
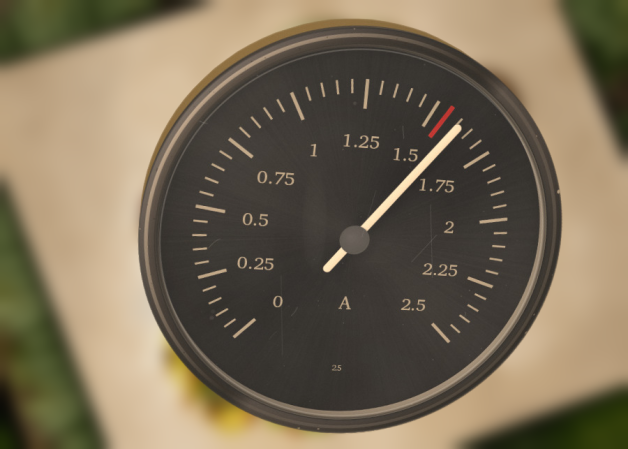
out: 1.6 A
